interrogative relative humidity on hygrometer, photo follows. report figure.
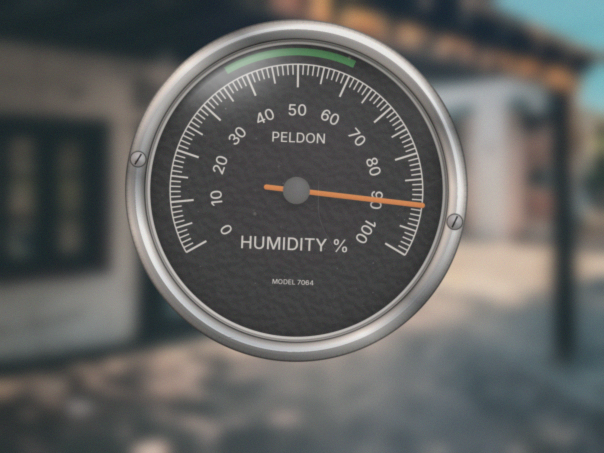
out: 90 %
